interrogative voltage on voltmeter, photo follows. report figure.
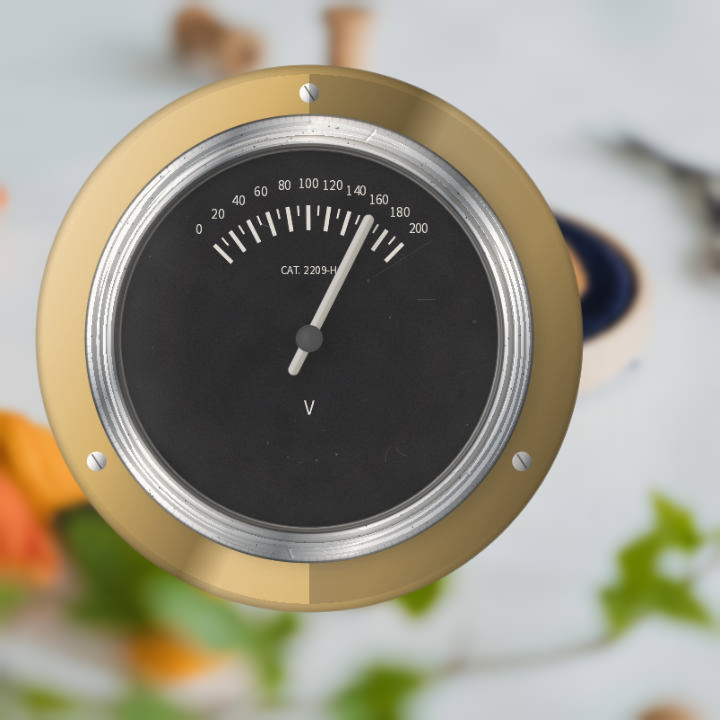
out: 160 V
